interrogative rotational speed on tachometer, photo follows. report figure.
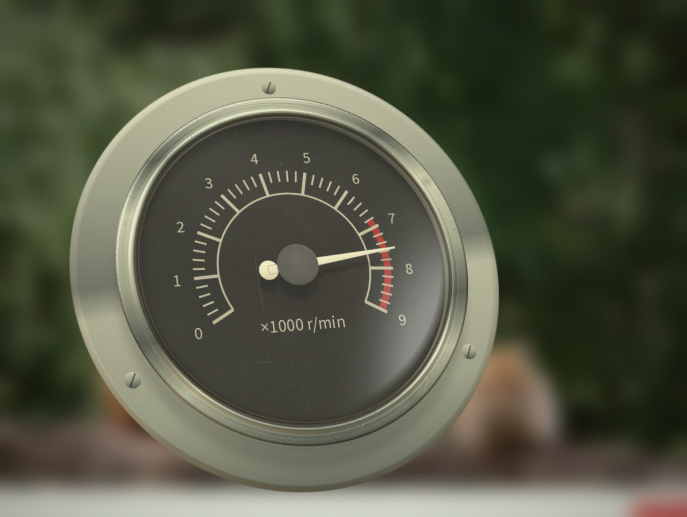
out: 7600 rpm
